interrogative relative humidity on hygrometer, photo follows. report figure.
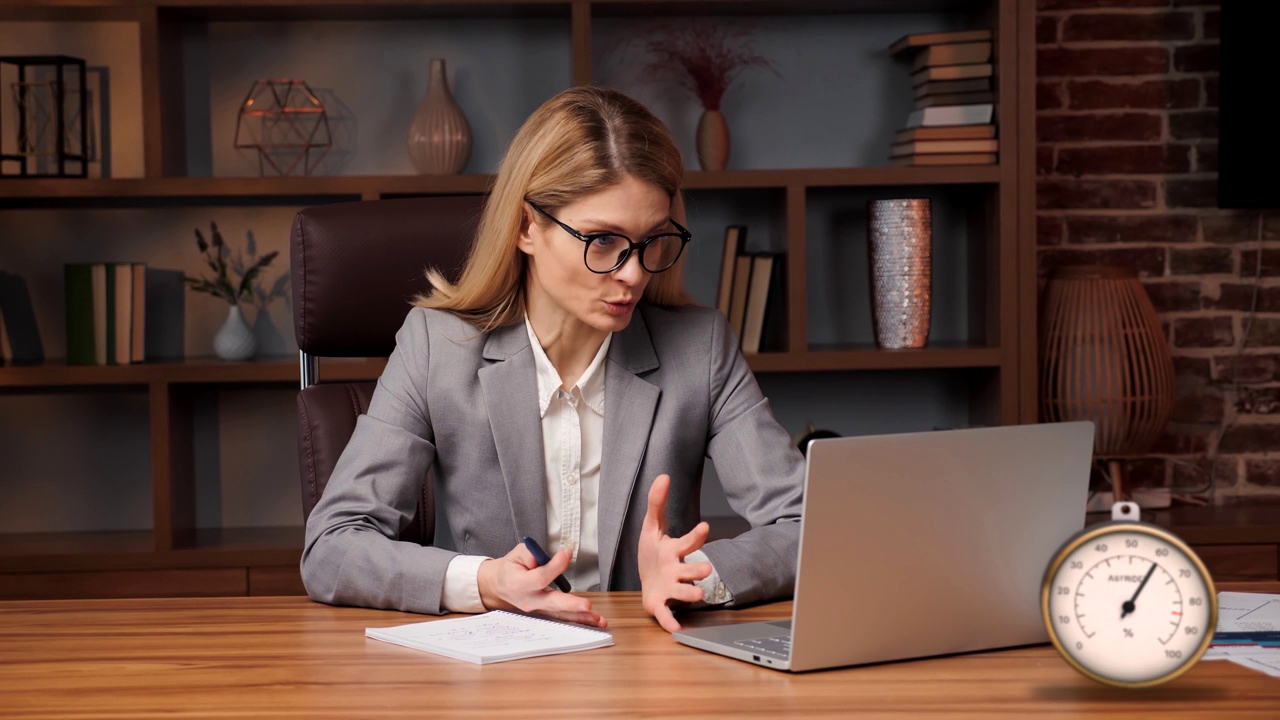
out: 60 %
